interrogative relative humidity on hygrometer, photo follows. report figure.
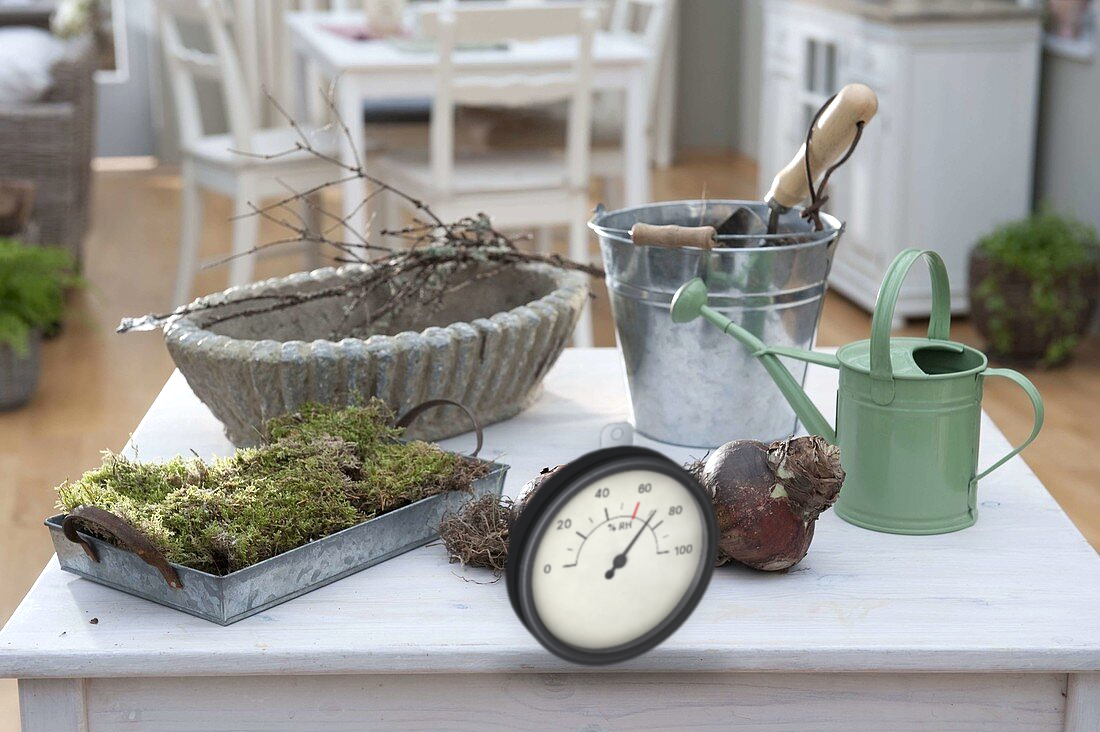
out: 70 %
